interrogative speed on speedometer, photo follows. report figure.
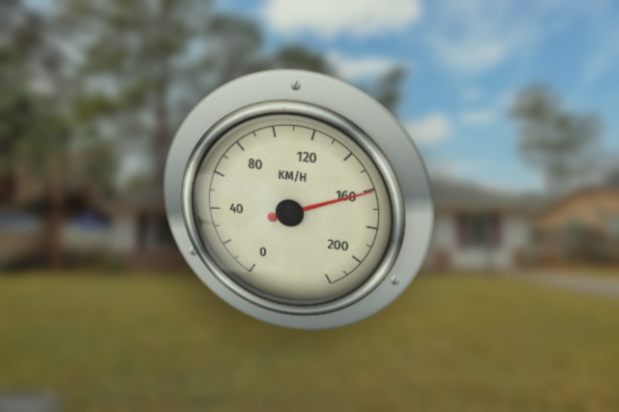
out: 160 km/h
